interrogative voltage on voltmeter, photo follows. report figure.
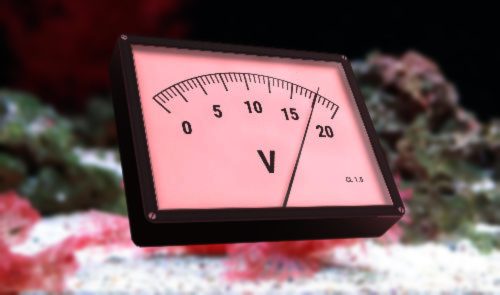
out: 17.5 V
